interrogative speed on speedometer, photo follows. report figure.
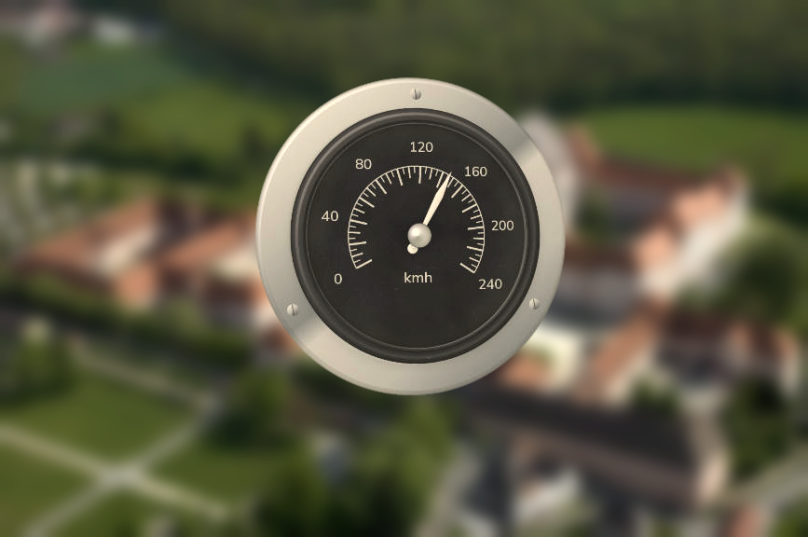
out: 145 km/h
